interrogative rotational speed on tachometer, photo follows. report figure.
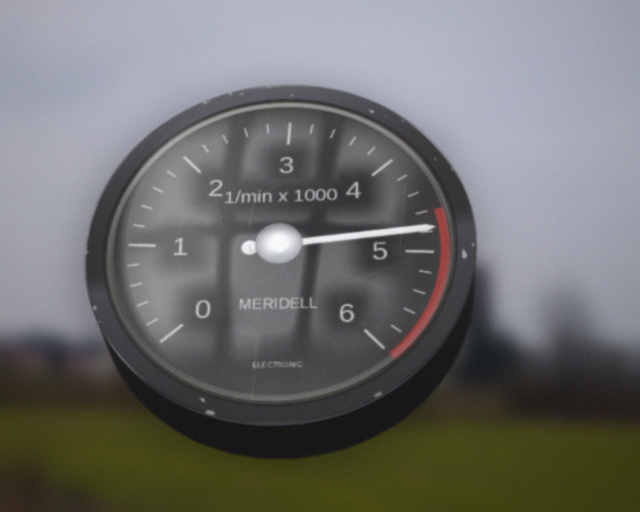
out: 4800 rpm
